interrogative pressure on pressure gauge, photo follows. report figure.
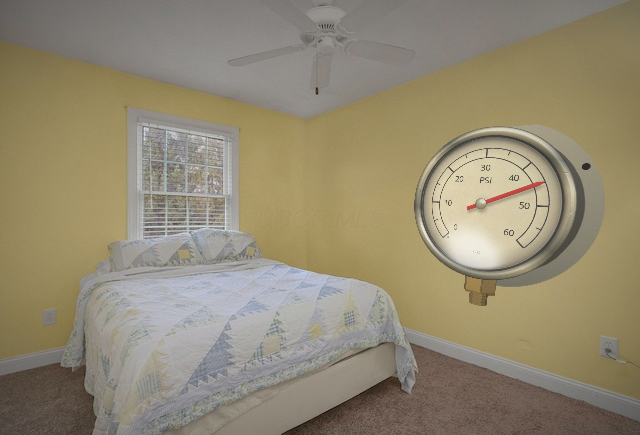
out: 45 psi
